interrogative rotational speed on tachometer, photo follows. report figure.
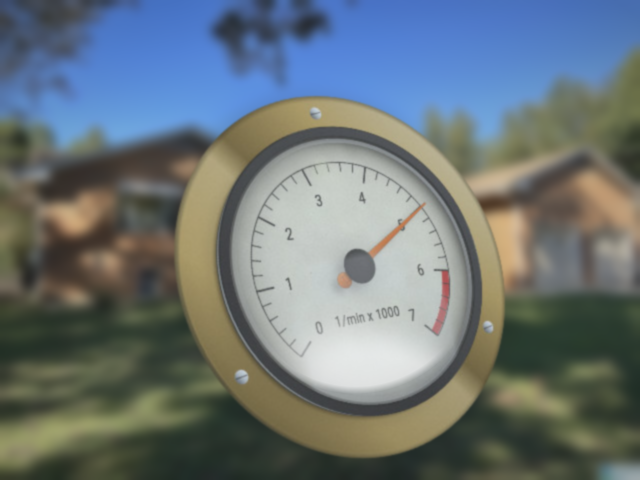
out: 5000 rpm
